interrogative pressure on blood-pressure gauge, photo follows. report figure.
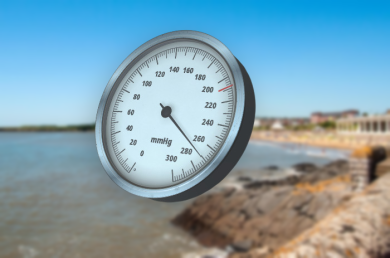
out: 270 mmHg
